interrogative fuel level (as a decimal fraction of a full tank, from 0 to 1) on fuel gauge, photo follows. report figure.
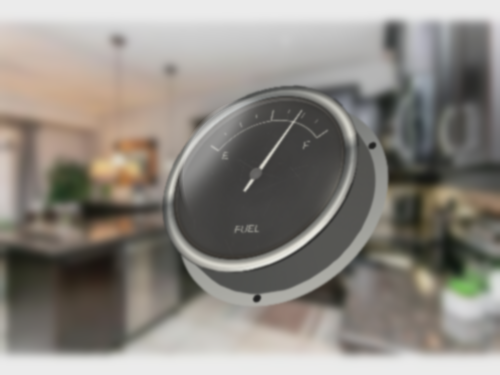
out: 0.75
